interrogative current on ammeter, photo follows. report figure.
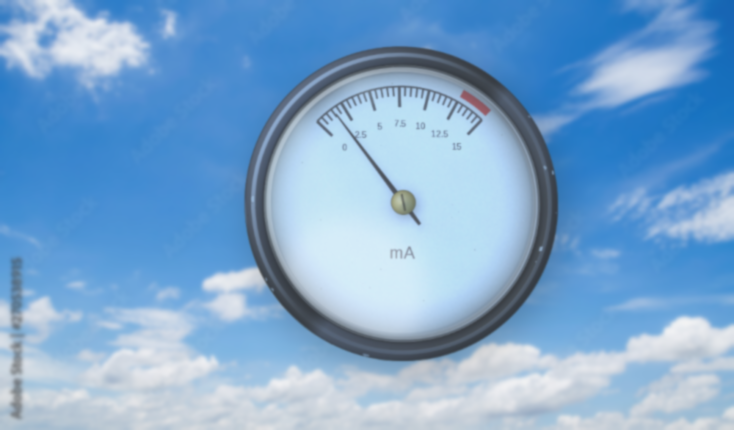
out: 1.5 mA
